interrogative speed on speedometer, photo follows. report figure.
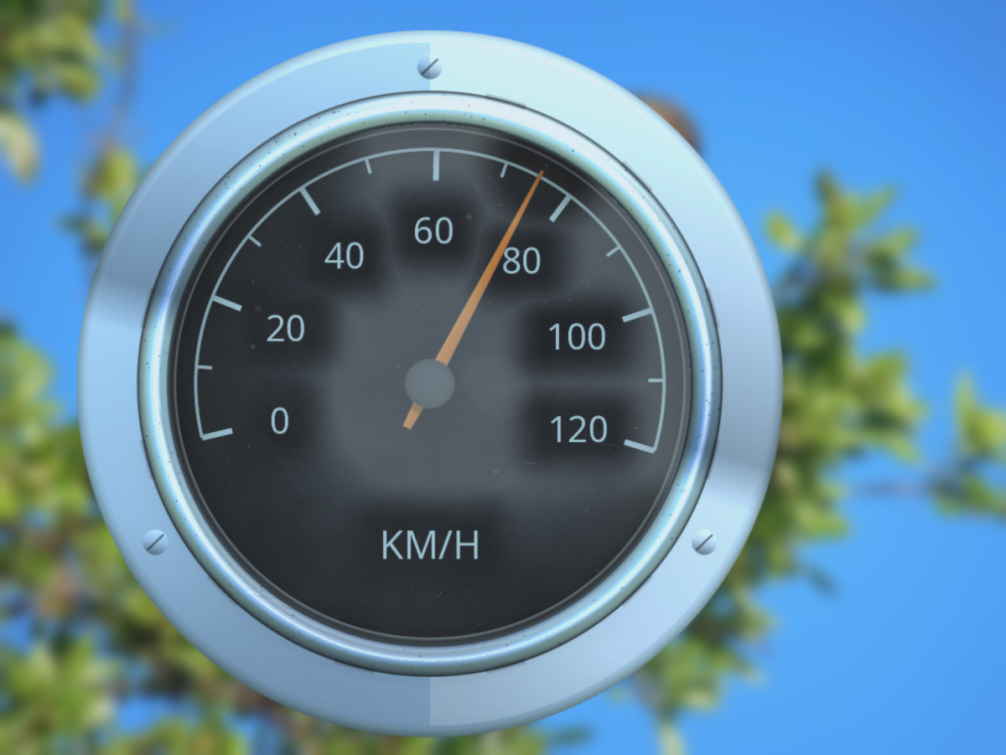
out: 75 km/h
